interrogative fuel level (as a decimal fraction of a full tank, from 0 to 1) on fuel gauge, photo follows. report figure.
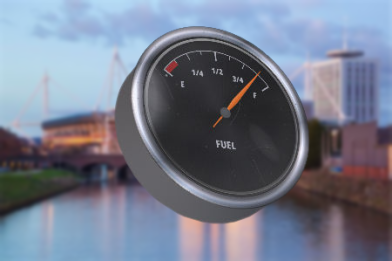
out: 0.875
